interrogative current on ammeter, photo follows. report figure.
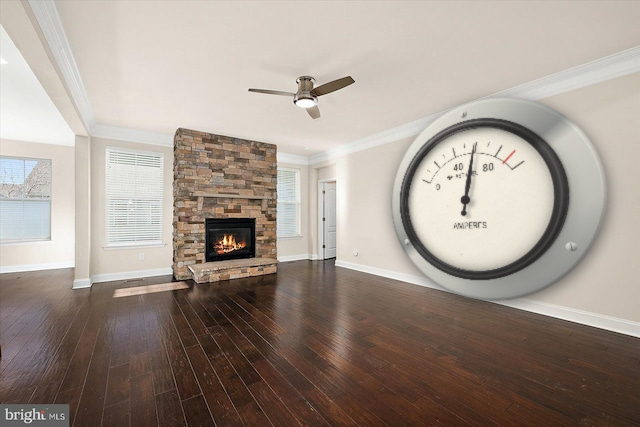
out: 60 A
